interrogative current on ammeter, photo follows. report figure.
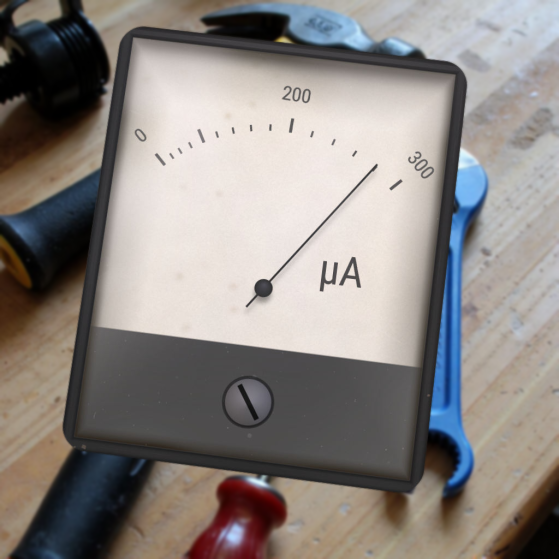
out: 280 µA
